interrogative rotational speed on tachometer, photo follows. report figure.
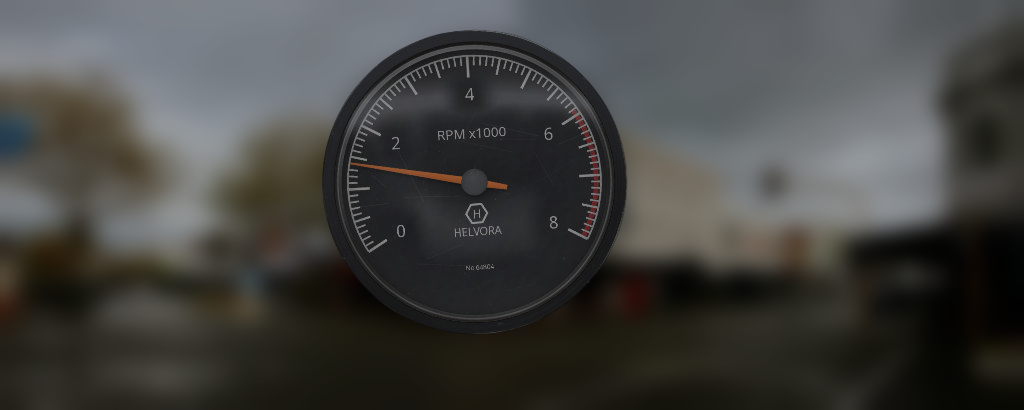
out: 1400 rpm
